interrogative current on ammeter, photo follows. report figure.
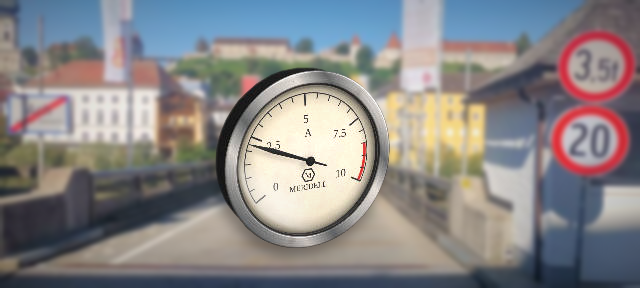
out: 2.25 A
